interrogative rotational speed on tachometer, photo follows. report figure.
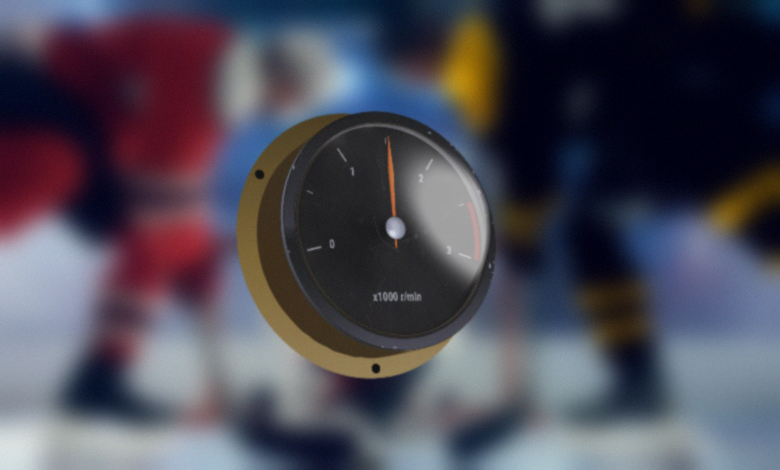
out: 1500 rpm
